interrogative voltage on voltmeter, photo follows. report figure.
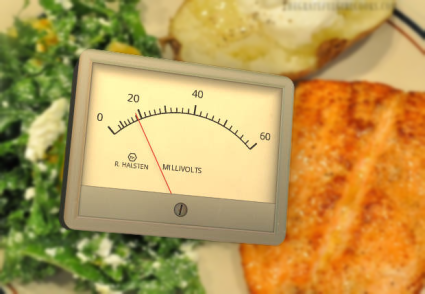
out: 18 mV
